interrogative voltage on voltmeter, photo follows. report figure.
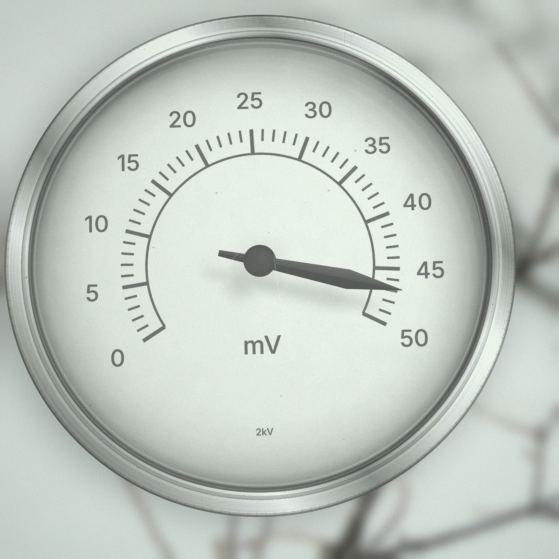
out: 47 mV
